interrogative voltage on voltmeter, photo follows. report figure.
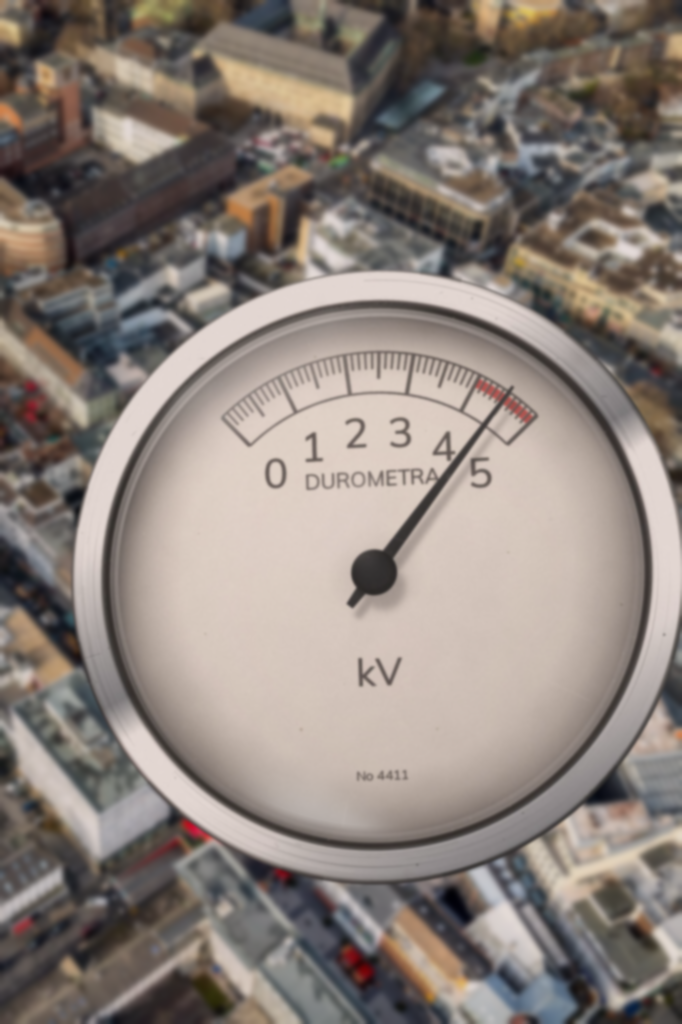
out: 4.5 kV
